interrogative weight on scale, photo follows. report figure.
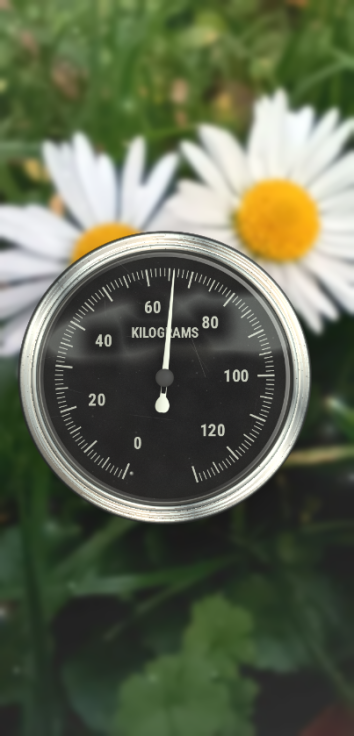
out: 66 kg
